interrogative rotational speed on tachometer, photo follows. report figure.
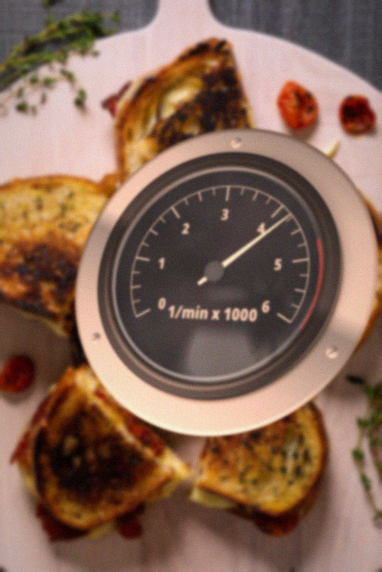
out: 4250 rpm
